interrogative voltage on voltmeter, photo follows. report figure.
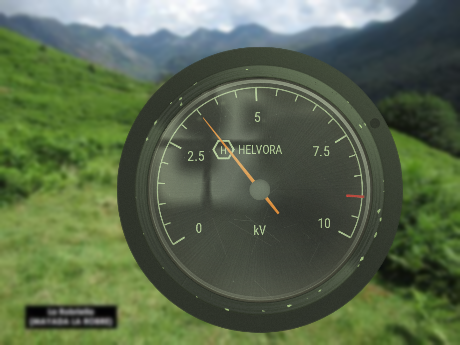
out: 3.5 kV
